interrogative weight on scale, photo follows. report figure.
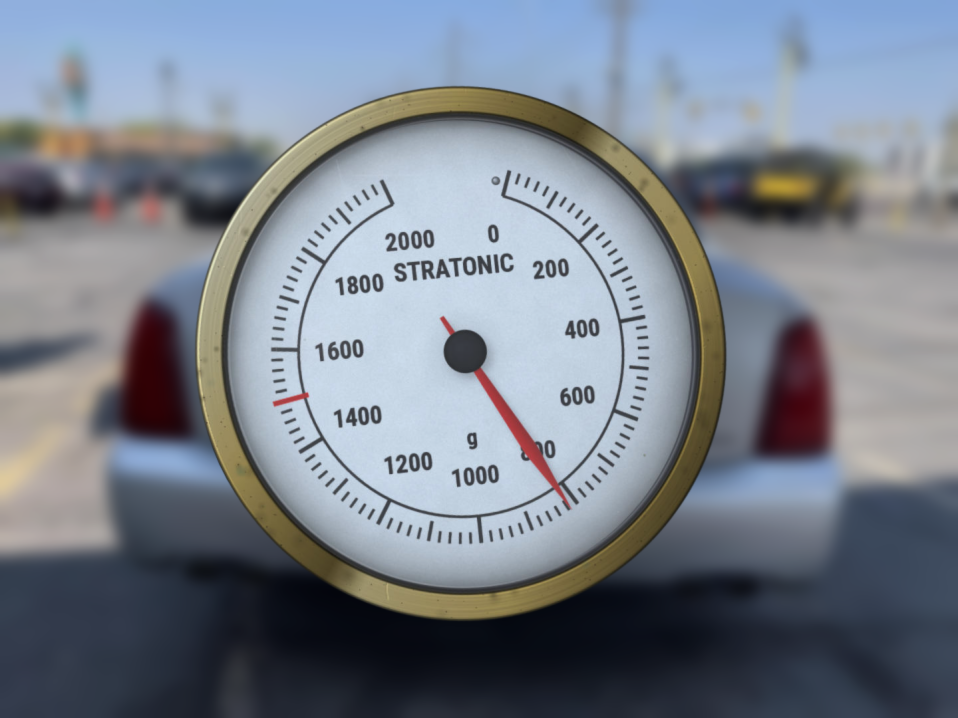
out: 820 g
